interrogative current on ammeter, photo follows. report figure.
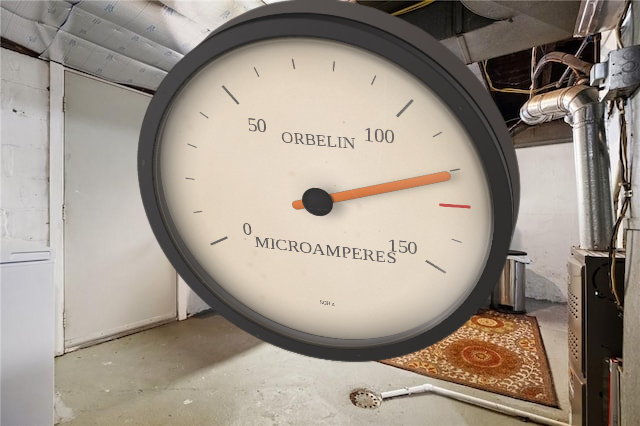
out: 120 µA
